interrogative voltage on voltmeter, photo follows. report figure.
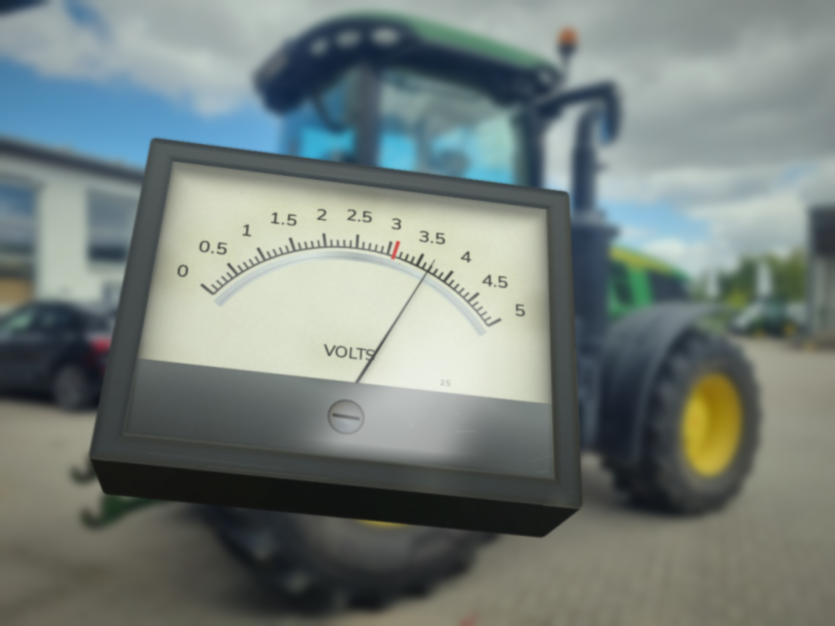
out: 3.7 V
